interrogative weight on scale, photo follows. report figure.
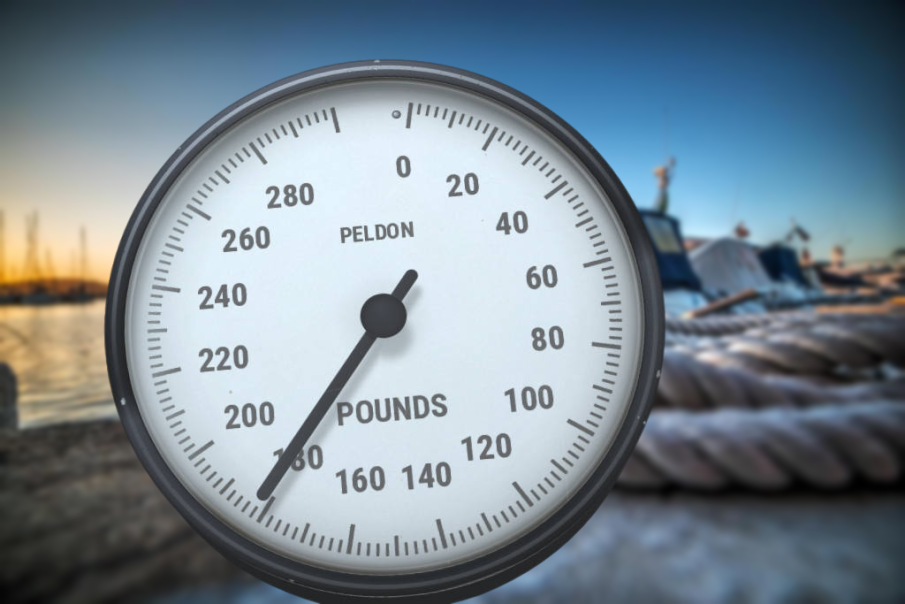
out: 182 lb
